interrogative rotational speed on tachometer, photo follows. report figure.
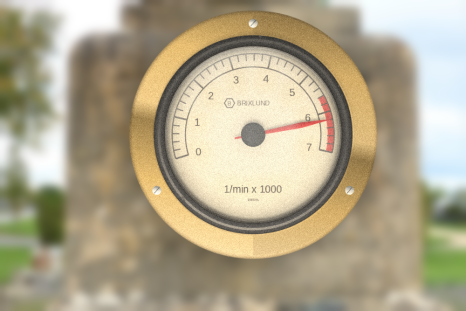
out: 6200 rpm
